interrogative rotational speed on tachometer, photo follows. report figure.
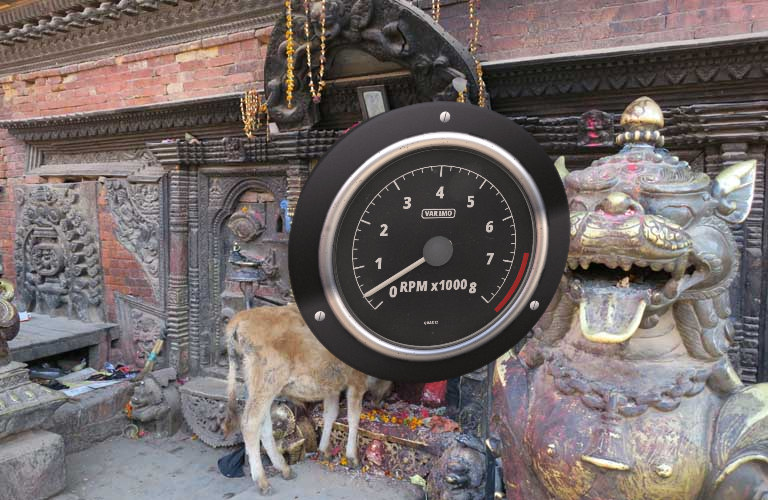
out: 400 rpm
